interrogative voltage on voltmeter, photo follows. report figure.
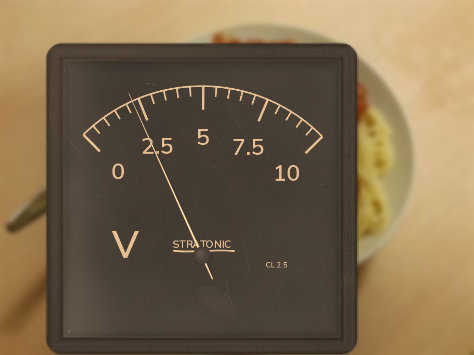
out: 2.25 V
